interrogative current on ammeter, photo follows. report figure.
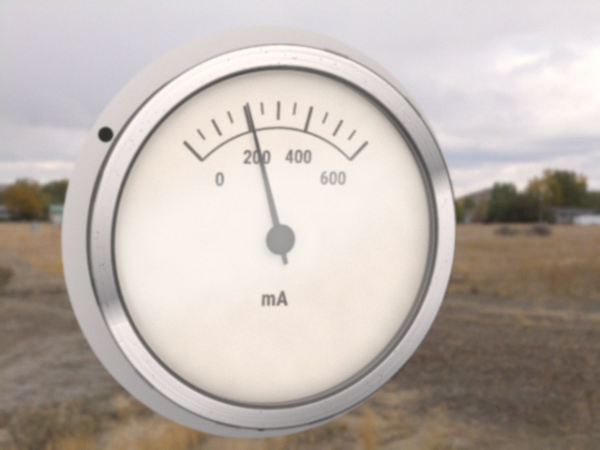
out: 200 mA
